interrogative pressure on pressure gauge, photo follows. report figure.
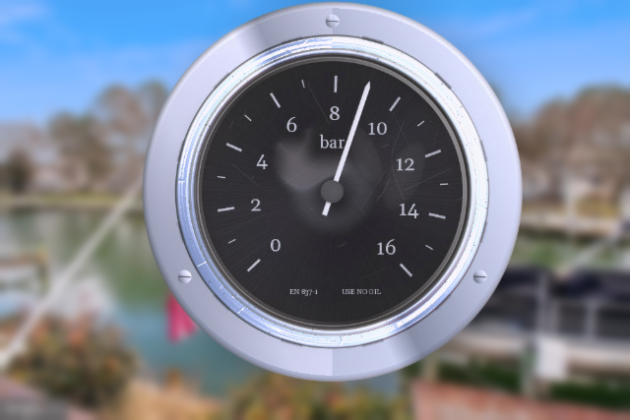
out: 9 bar
